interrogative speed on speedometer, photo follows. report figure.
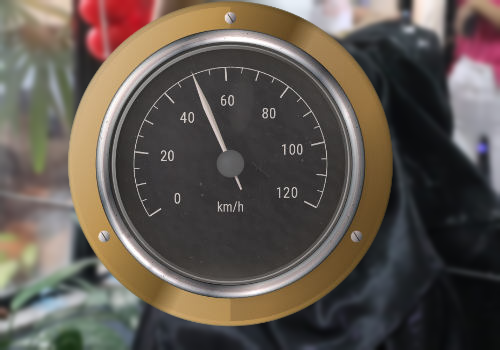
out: 50 km/h
